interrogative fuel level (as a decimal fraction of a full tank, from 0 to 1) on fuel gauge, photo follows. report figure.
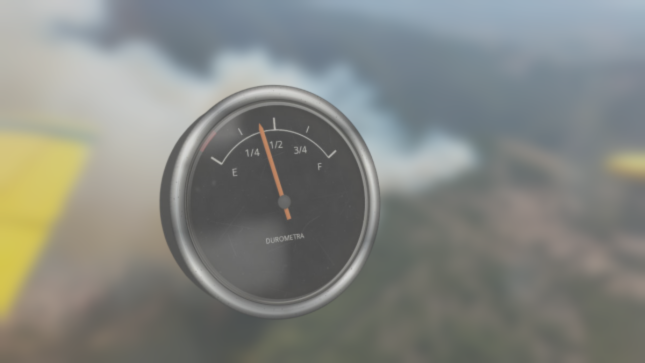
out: 0.375
